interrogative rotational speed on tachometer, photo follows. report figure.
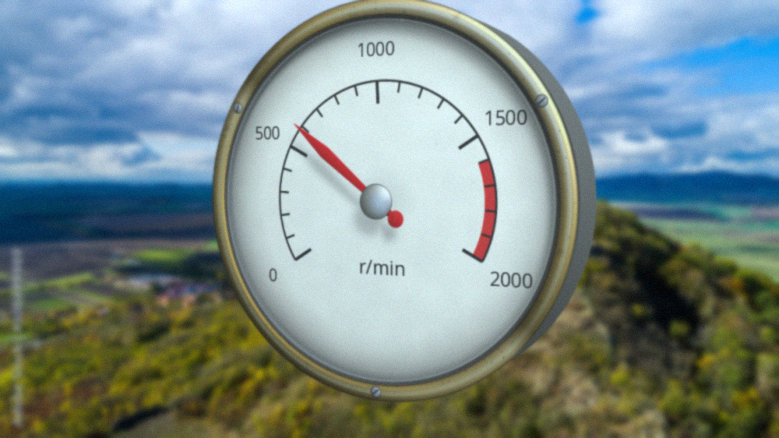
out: 600 rpm
